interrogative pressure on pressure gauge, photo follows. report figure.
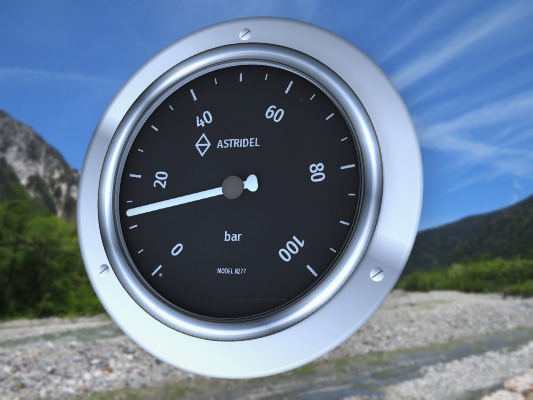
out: 12.5 bar
